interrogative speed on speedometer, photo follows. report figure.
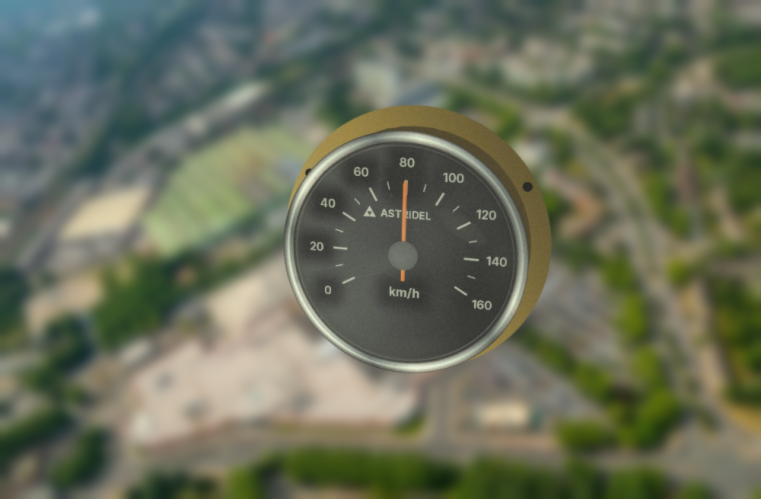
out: 80 km/h
